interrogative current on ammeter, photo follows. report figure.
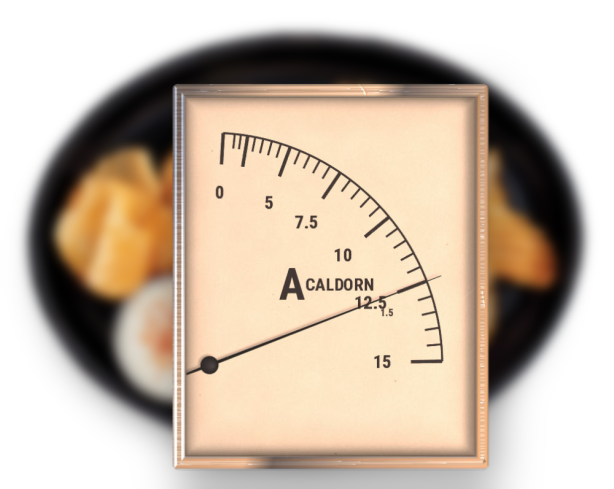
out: 12.5 A
